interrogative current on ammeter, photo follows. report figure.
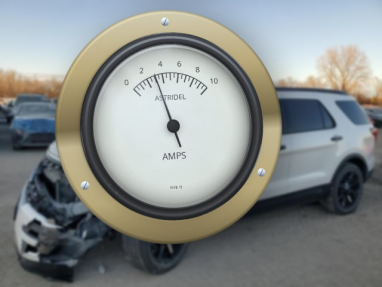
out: 3 A
